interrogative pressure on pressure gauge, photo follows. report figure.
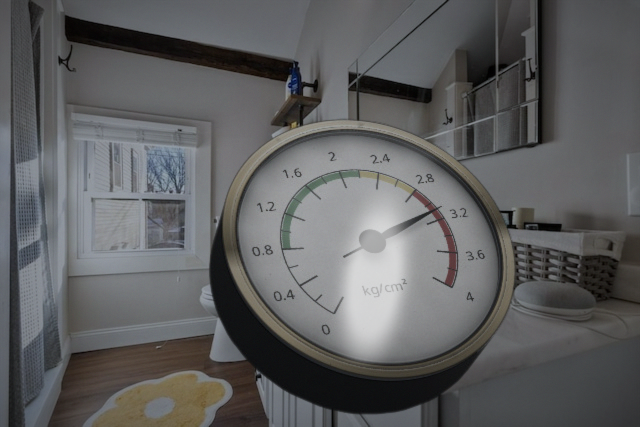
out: 3.1 kg/cm²
